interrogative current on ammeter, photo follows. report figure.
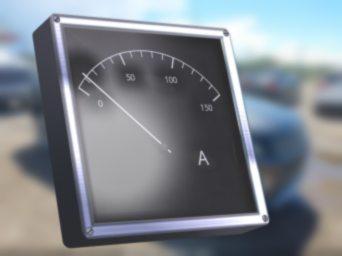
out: 10 A
